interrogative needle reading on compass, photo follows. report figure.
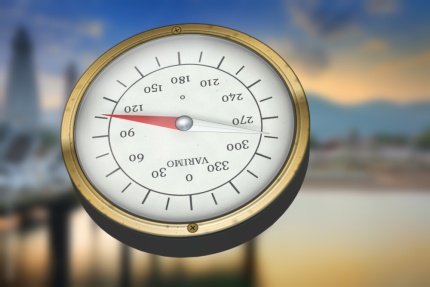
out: 105 °
